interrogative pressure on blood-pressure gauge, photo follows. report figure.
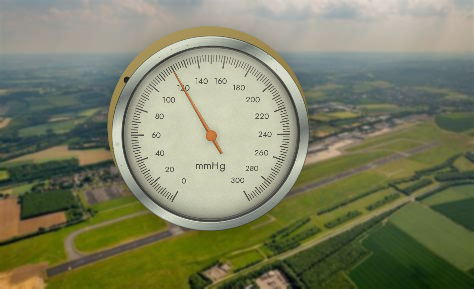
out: 120 mmHg
